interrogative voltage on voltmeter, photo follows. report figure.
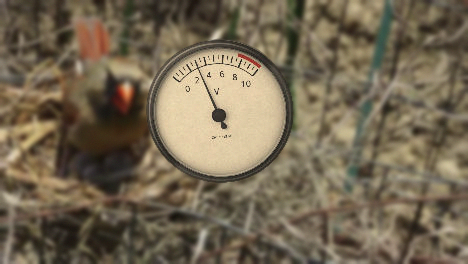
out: 3 V
